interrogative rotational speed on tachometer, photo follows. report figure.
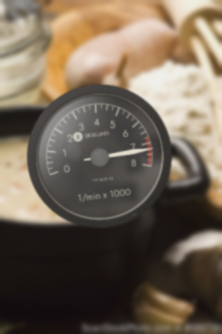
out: 7250 rpm
